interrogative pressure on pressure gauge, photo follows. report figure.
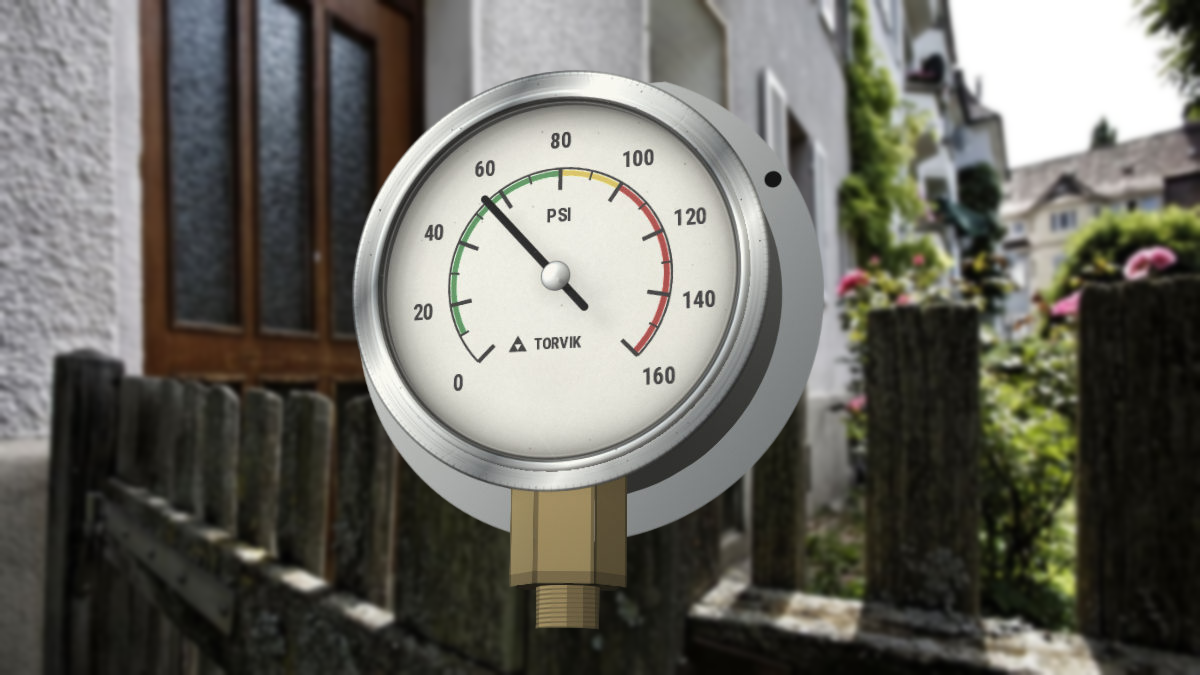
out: 55 psi
